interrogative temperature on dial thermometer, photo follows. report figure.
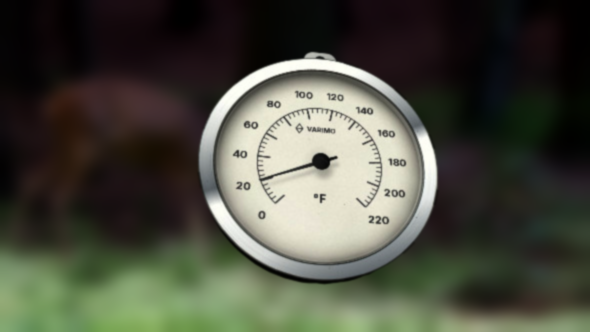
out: 20 °F
